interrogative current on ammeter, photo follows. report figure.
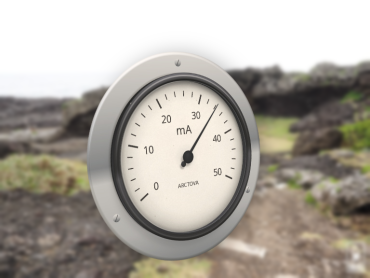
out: 34 mA
